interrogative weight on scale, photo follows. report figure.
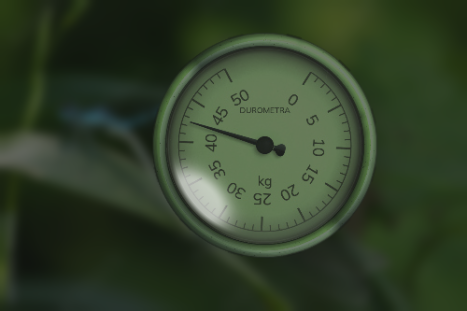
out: 42.5 kg
